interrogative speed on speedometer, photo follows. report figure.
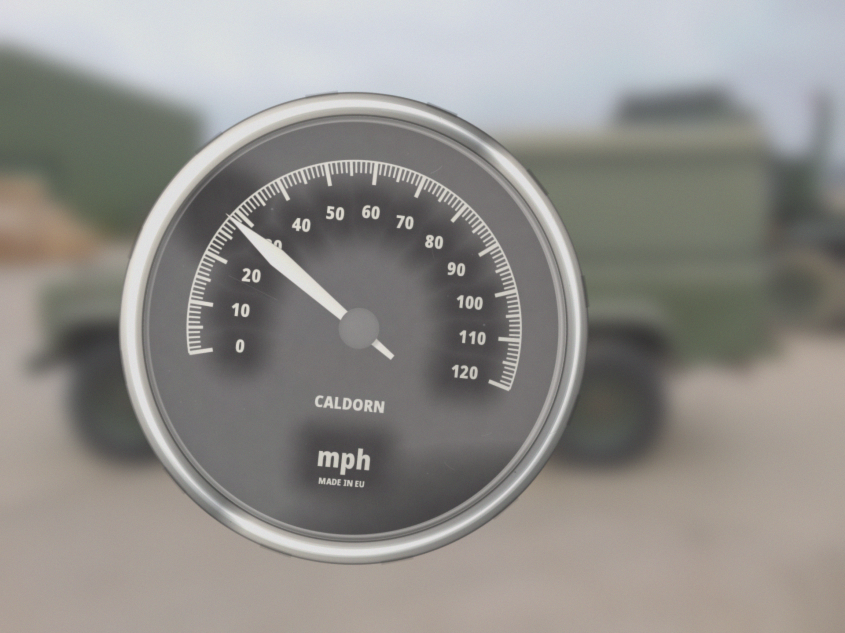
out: 28 mph
